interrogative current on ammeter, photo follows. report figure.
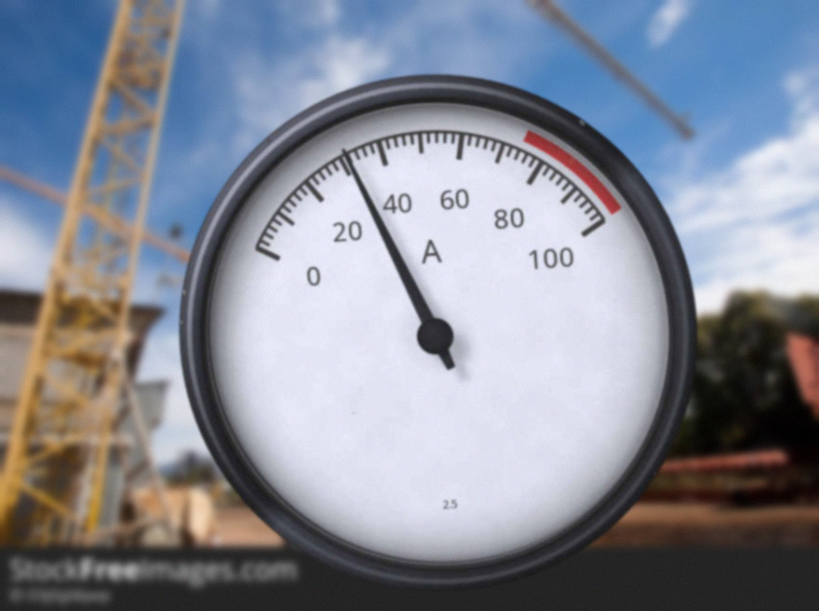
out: 32 A
